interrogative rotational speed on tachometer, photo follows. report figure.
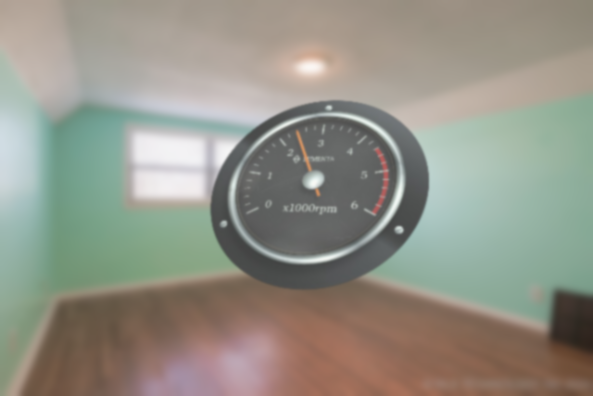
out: 2400 rpm
